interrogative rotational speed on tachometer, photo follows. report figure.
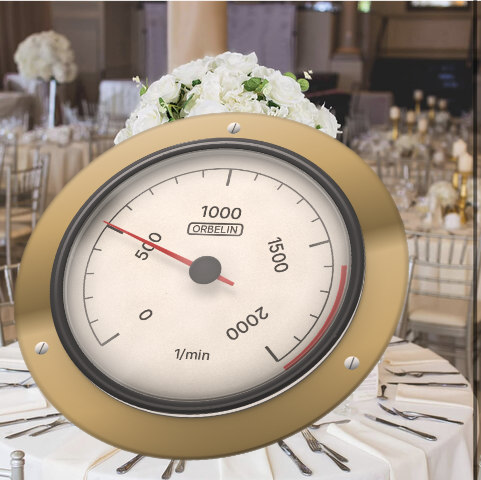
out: 500 rpm
